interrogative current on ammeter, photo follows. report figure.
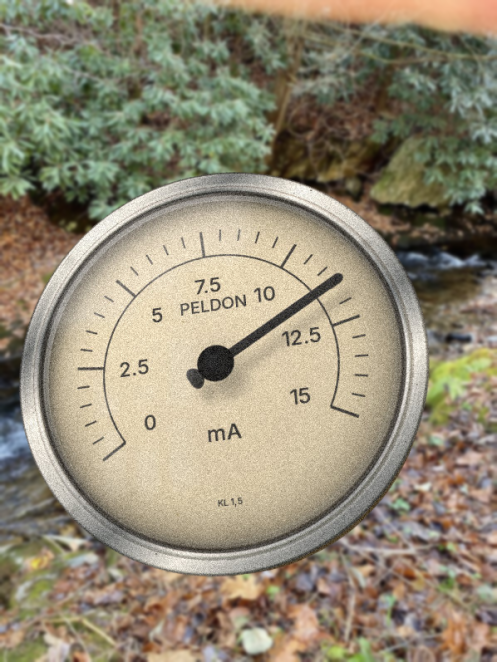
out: 11.5 mA
